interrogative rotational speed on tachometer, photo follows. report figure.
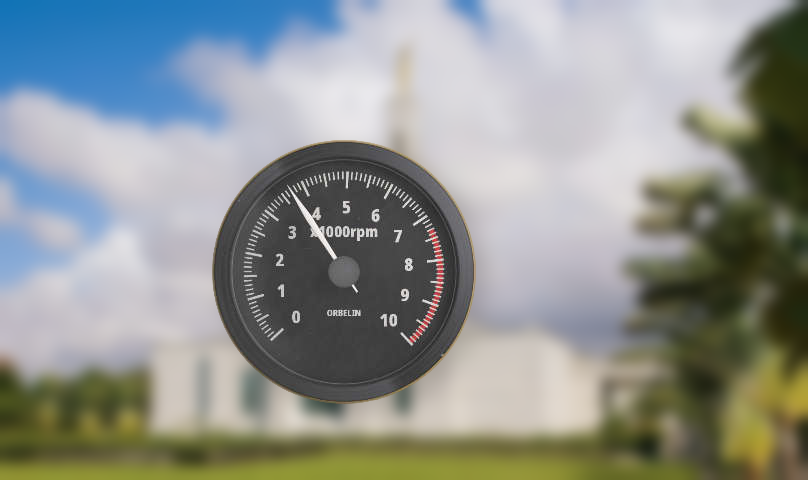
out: 3700 rpm
